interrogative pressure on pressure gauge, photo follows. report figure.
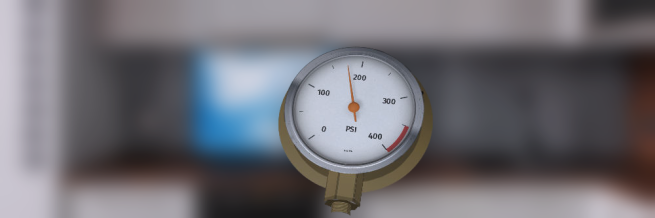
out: 175 psi
